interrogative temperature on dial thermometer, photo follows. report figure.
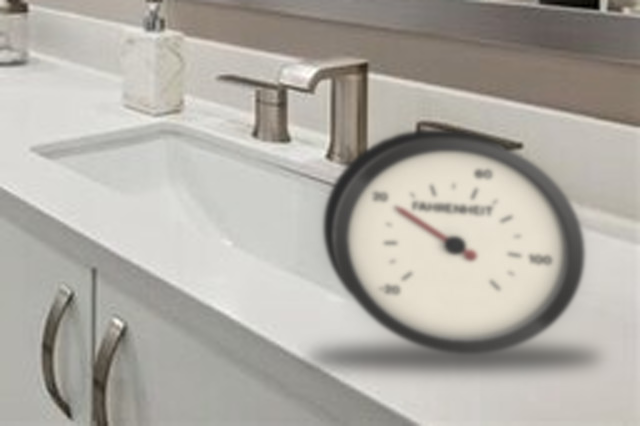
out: 20 °F
